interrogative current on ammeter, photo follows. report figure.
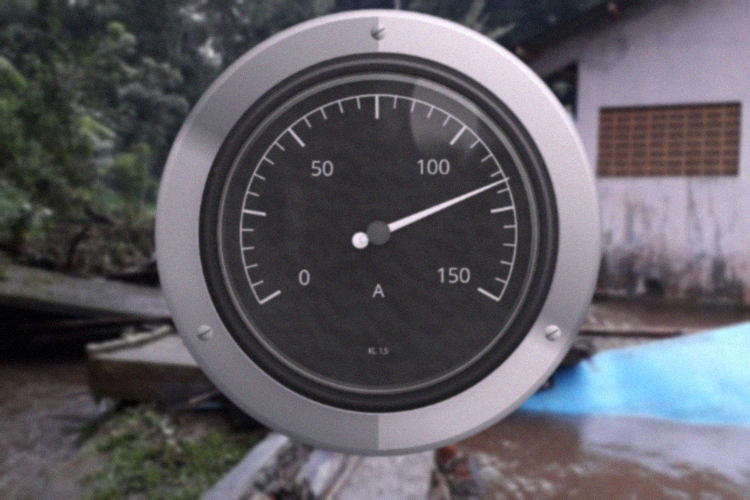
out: 117.5 A
